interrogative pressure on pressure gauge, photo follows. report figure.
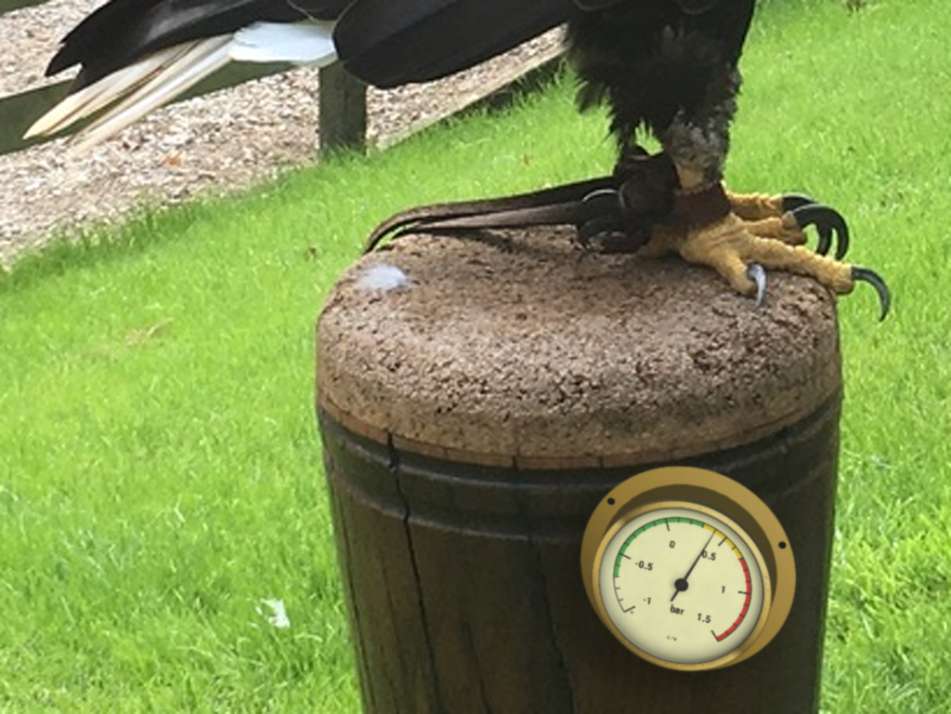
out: 0.4 bar
